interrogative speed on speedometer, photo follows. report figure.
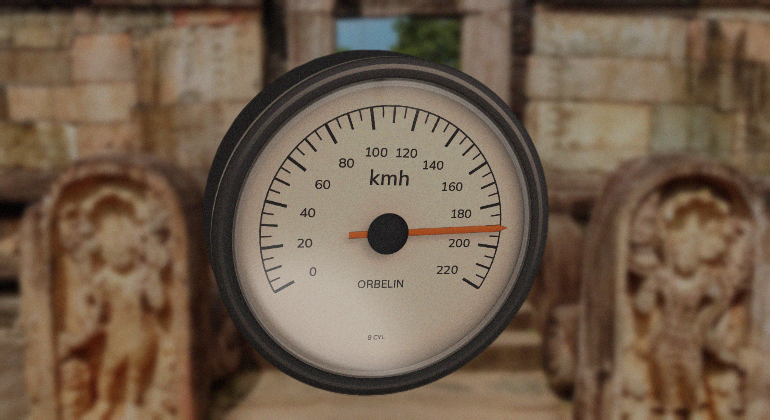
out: 190 km/h
